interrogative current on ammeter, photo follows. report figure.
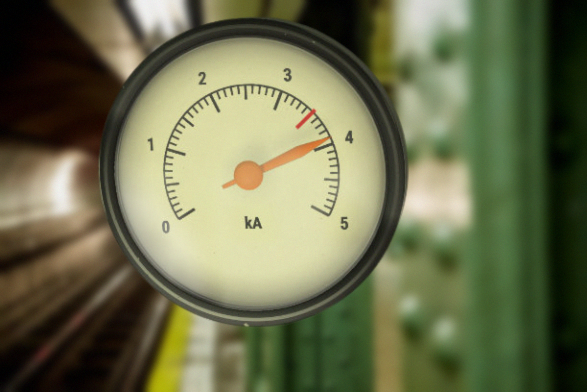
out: 3.9 kA
